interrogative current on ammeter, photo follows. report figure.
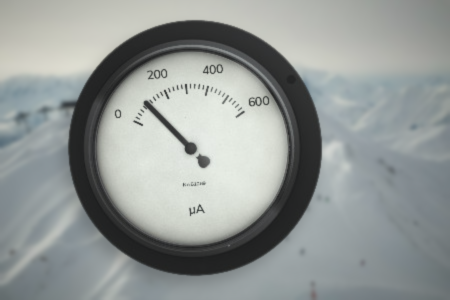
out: 100 µA
